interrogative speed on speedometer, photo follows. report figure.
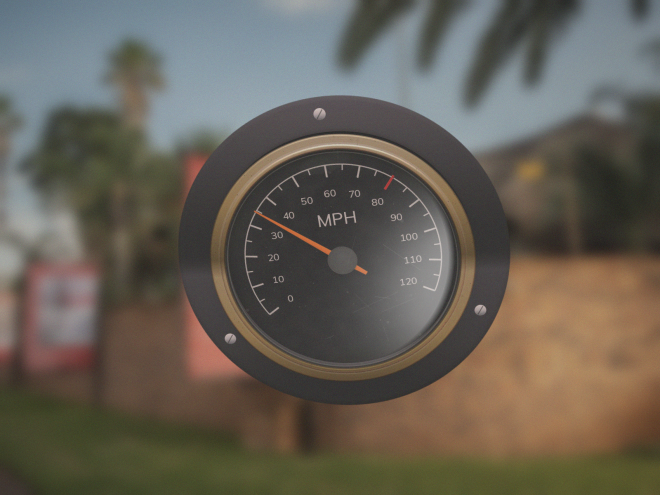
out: 35 mph
